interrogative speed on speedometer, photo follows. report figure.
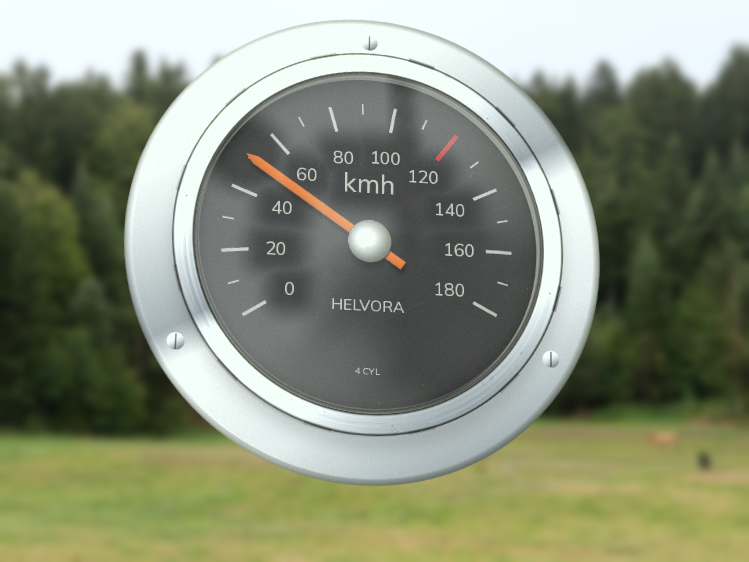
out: 50 km/h
